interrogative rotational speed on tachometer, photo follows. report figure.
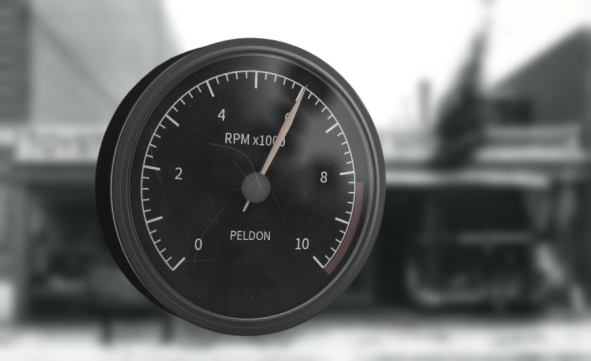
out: 6000 rpm
